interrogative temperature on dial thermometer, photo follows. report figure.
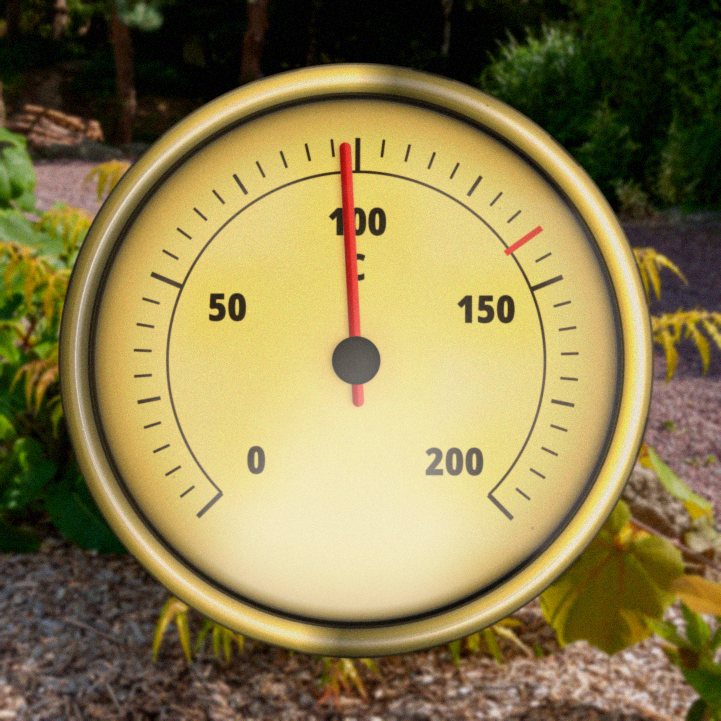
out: 97.5 °C
